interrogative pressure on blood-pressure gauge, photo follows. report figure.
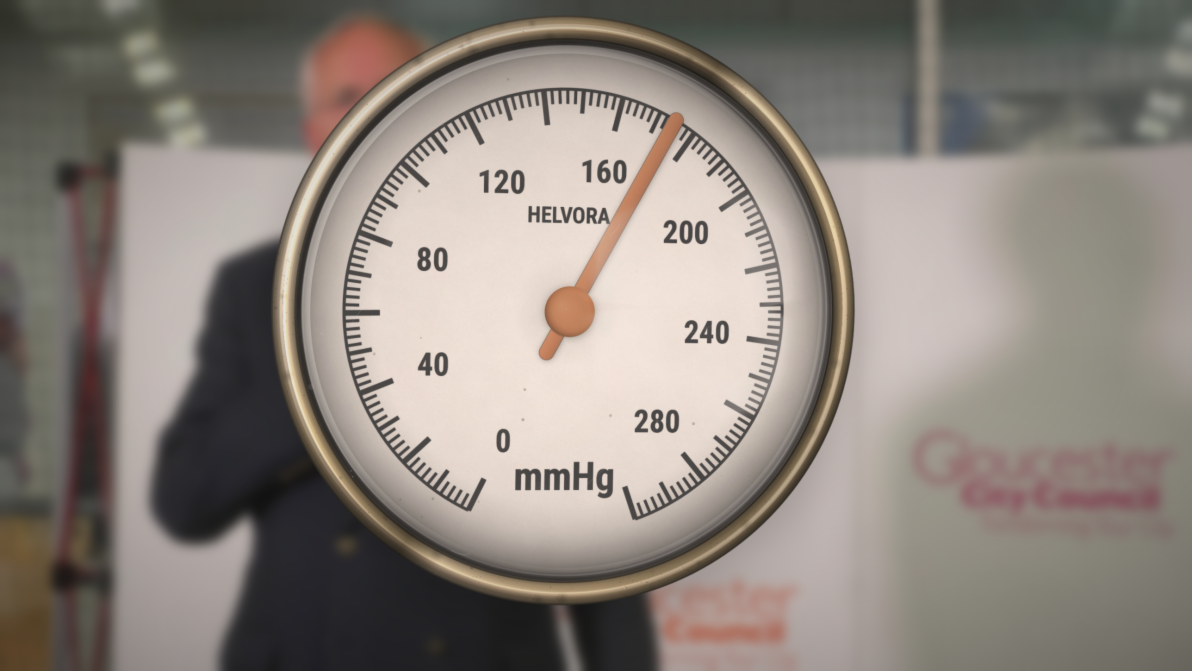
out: 174 mmHg
